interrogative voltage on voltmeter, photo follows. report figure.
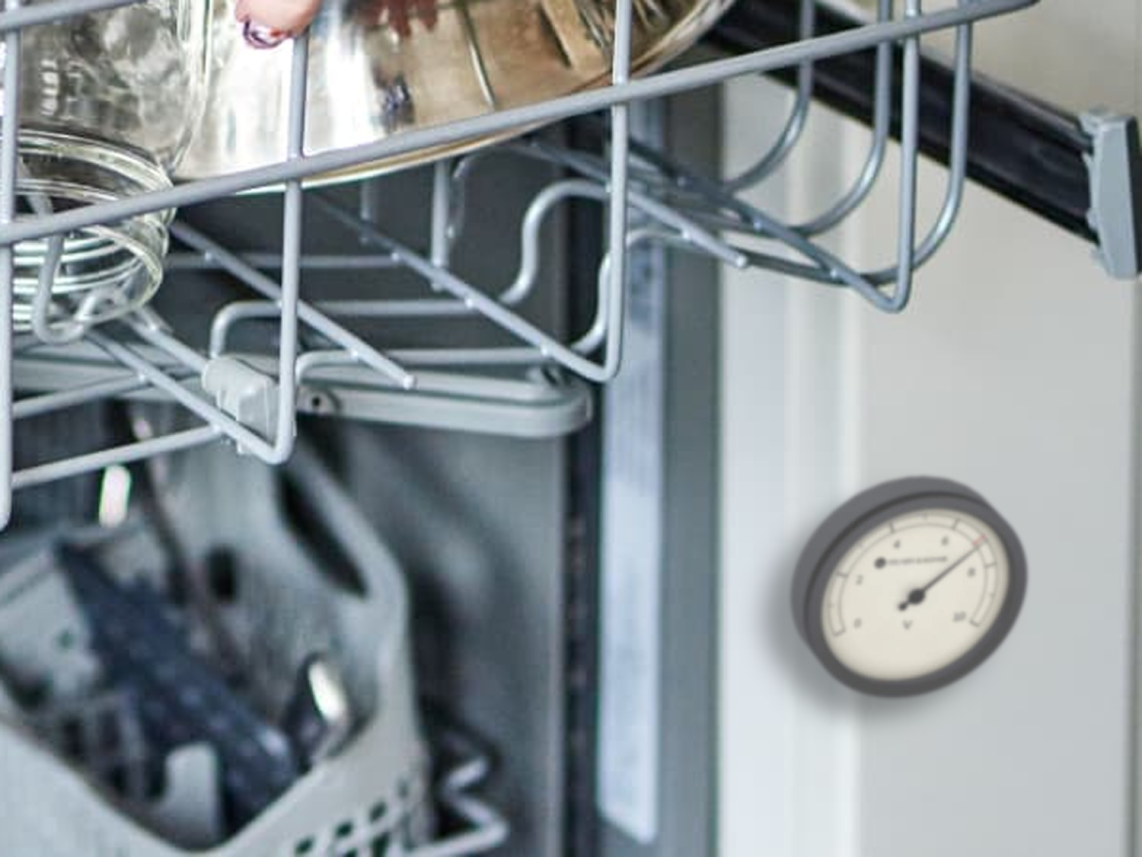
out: 7 V
